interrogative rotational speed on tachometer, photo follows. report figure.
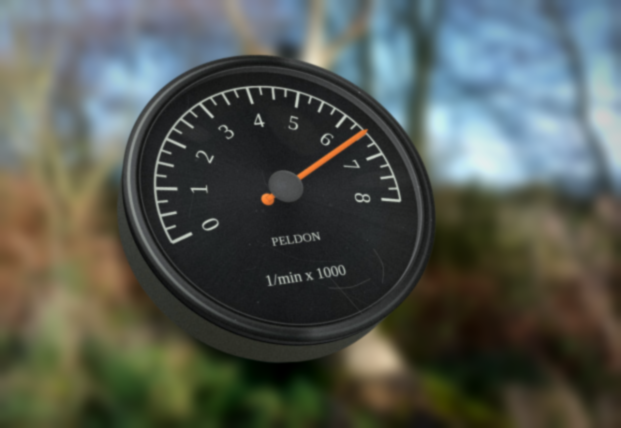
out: 6500 rpm
